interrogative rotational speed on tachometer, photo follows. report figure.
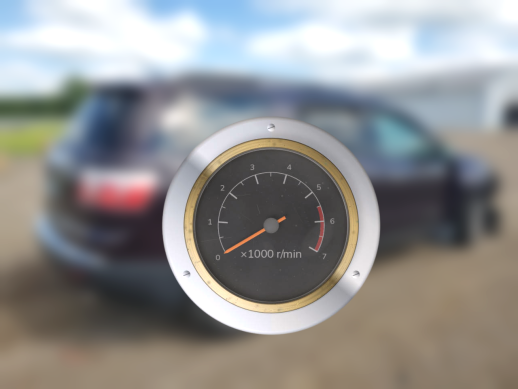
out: 0 rpm
